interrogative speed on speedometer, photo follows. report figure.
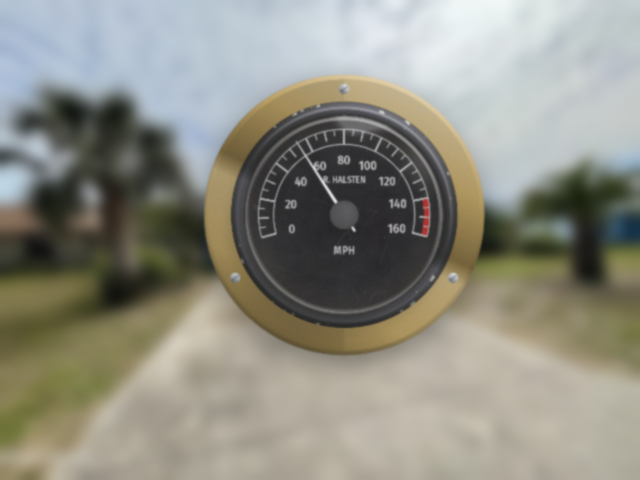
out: 55 mph
